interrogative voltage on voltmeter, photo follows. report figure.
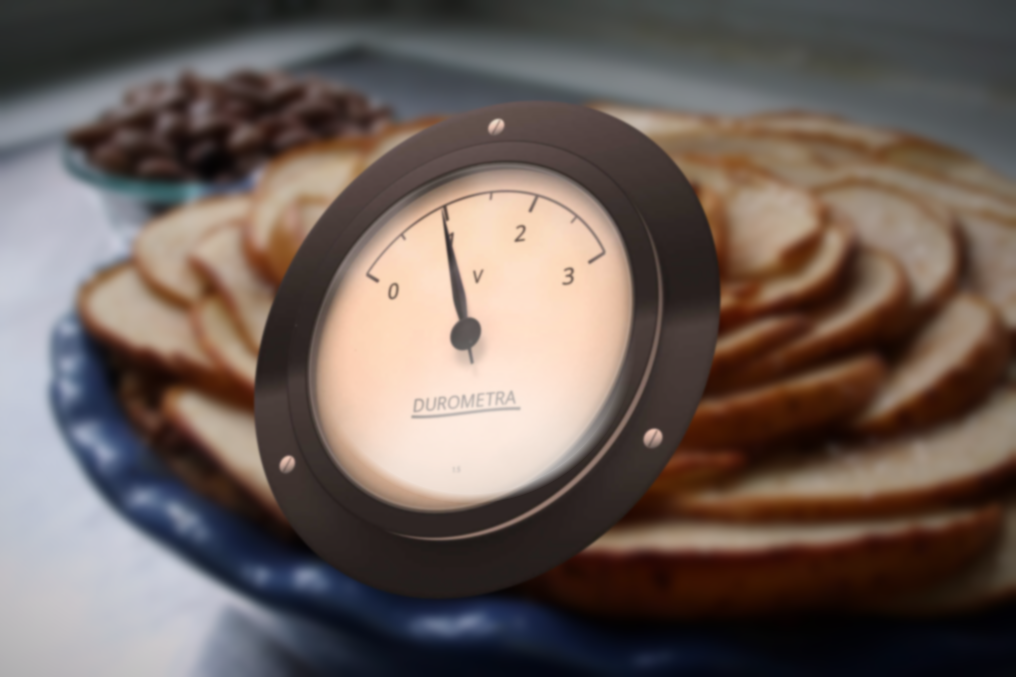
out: 1 V
